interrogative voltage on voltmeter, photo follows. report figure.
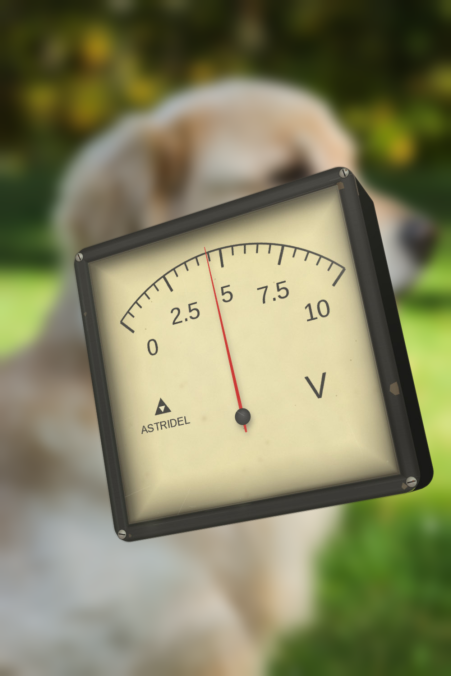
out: 4.5 V
